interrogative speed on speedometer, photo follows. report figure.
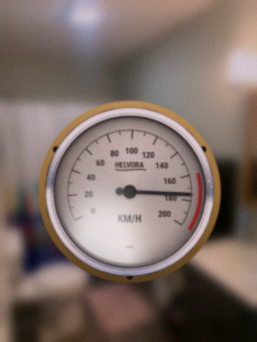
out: 175 km/h
